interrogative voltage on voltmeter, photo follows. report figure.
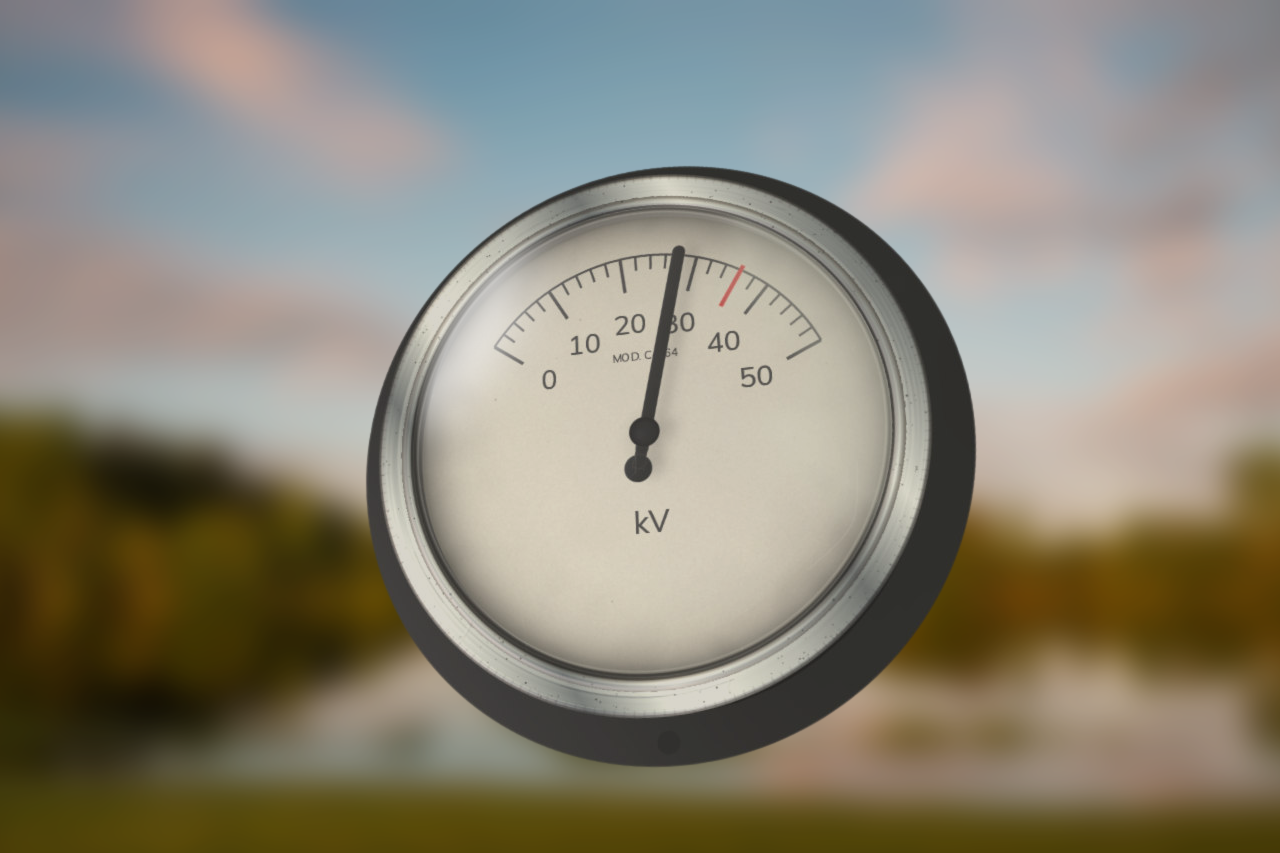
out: 28 kV
